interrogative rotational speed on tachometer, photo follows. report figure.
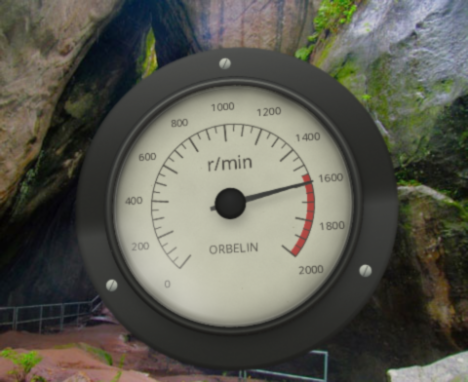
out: 1600 rpm
